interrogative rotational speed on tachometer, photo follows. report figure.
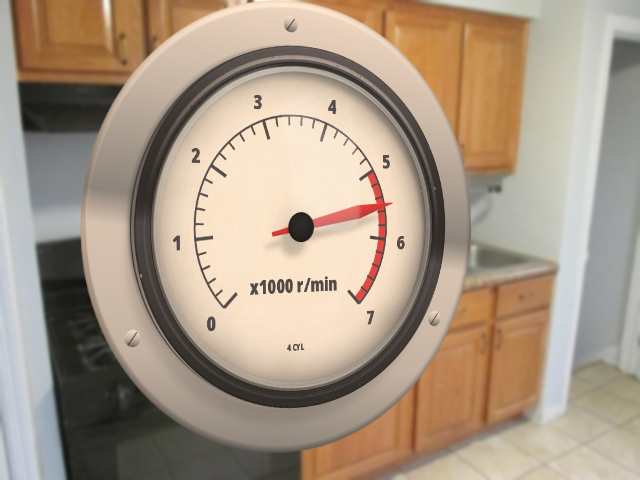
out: 5500 rpm
